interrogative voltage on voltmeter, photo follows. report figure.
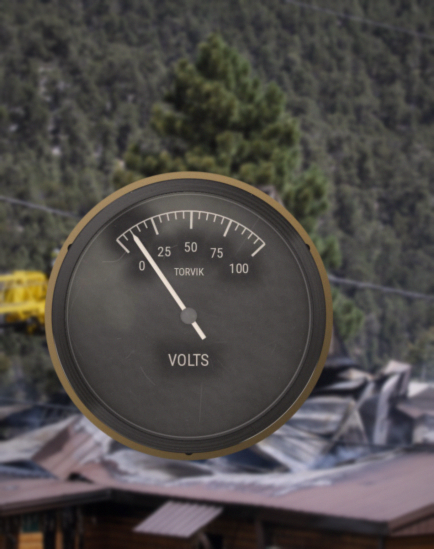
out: 10 V
